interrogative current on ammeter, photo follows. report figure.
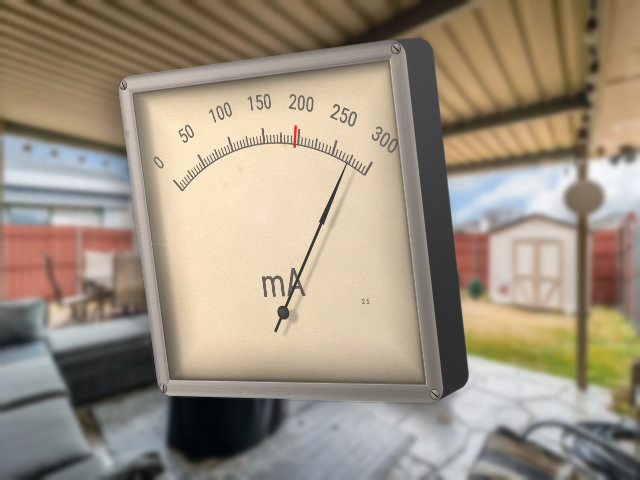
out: 275 mA
